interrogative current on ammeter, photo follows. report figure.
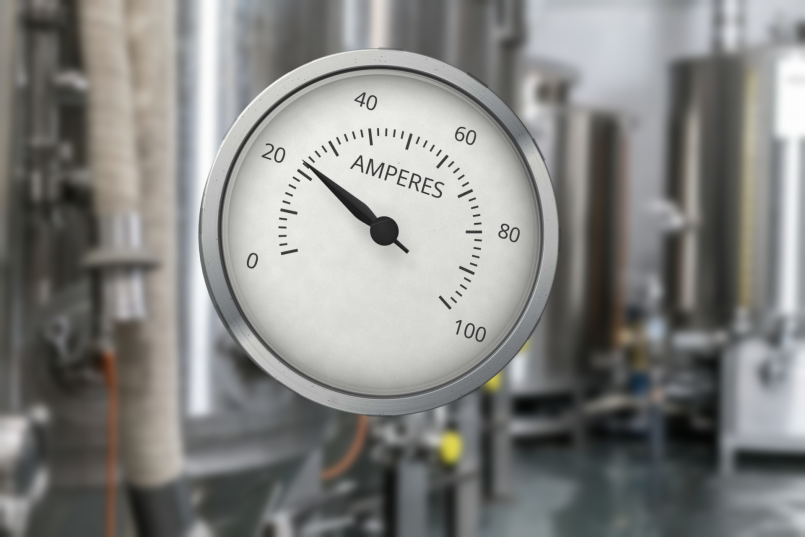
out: 22 A
